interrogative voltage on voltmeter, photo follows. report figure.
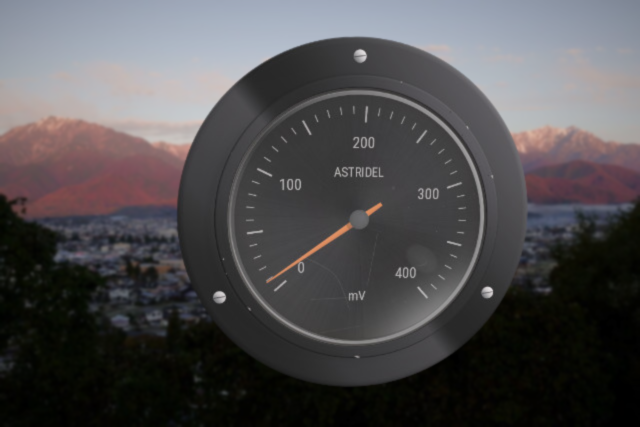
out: 10 mV
